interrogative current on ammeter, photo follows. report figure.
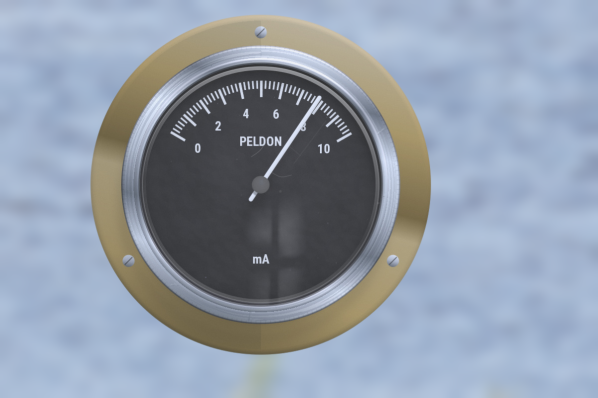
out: 7.8 mA
